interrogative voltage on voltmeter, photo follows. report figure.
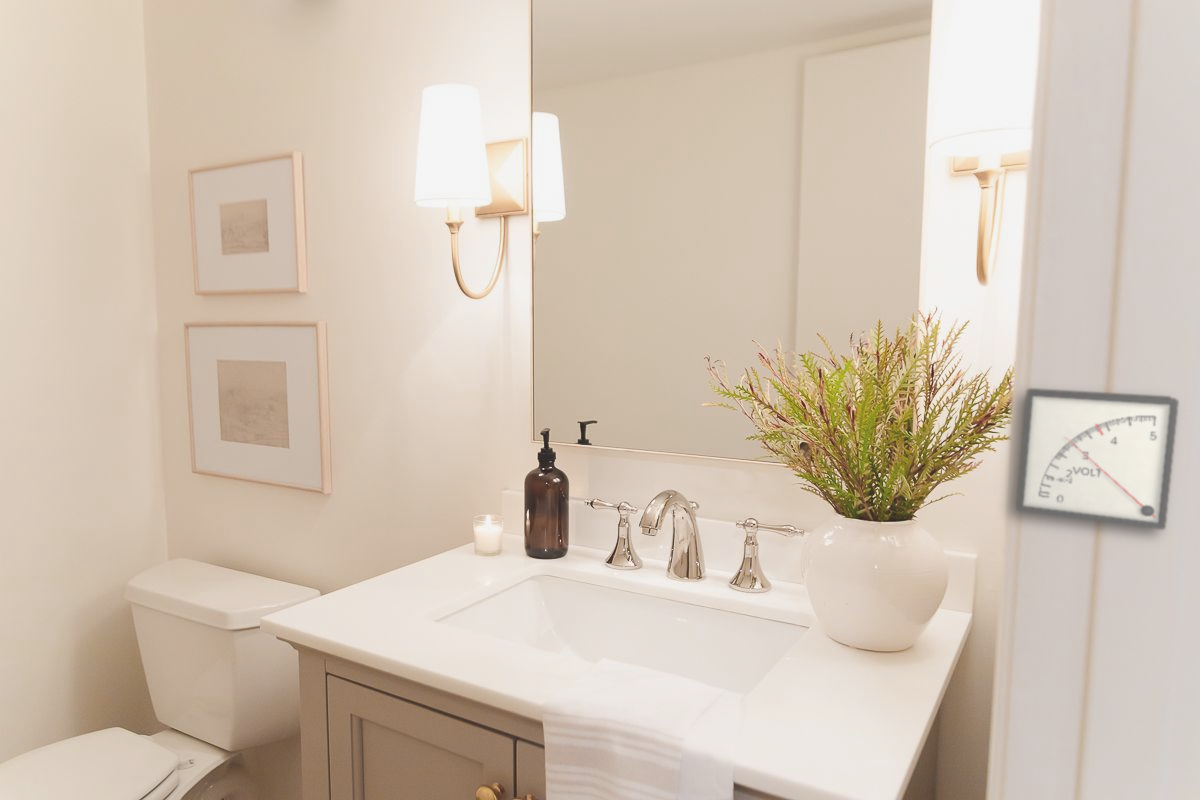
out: 3 V
